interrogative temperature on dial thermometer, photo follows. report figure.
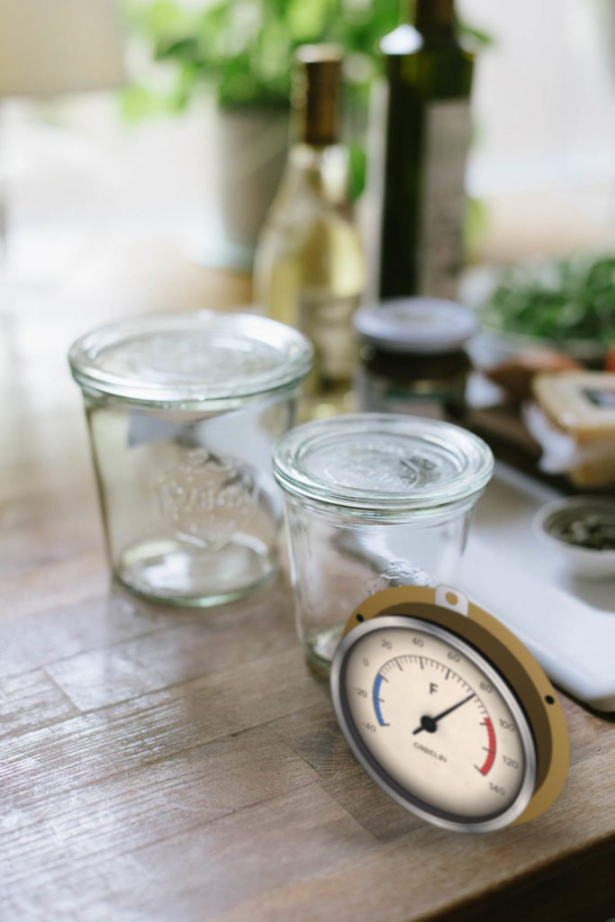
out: 80 °F
